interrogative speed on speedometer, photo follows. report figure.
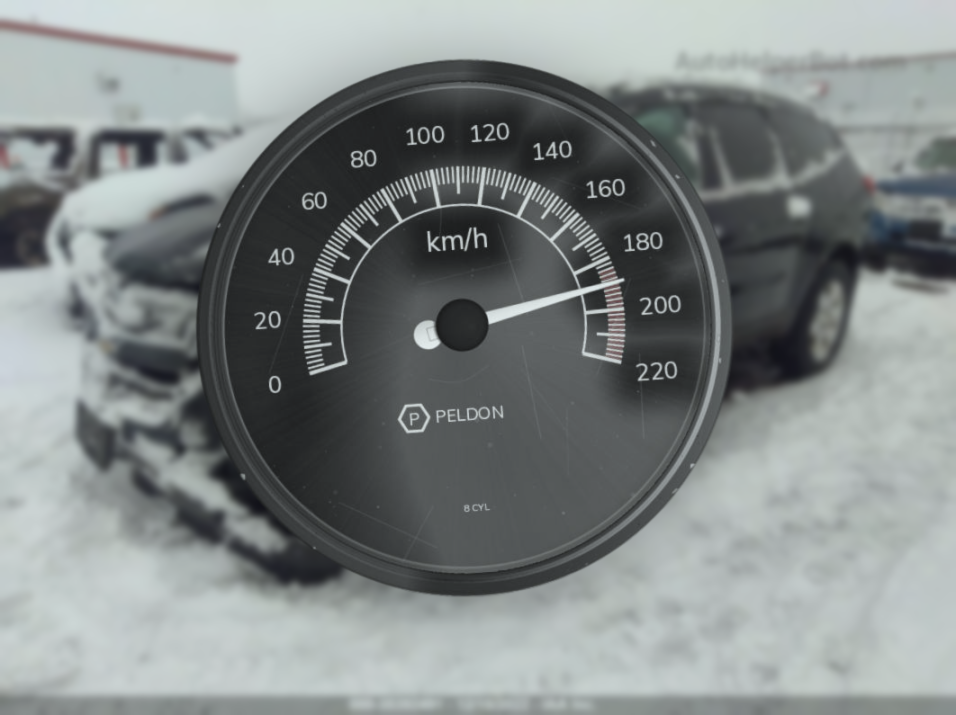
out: 190 km/h
